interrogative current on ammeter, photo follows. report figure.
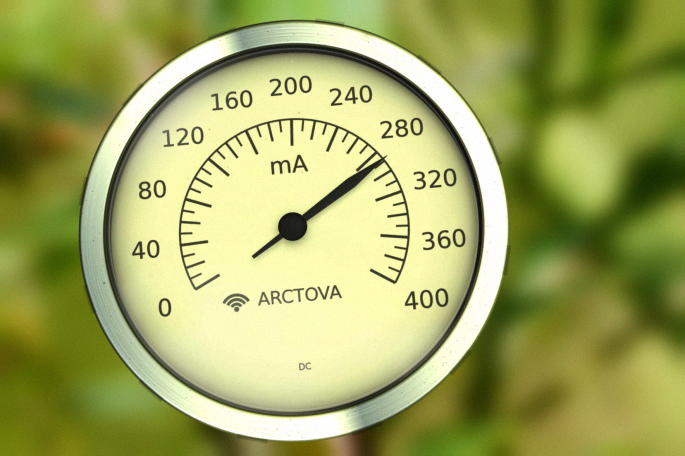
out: 290 mA
